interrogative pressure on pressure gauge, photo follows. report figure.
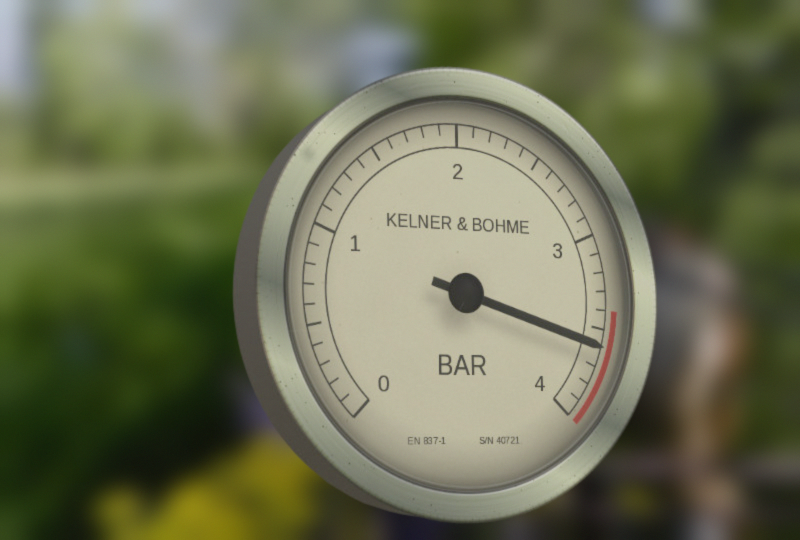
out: 3.6 bar
